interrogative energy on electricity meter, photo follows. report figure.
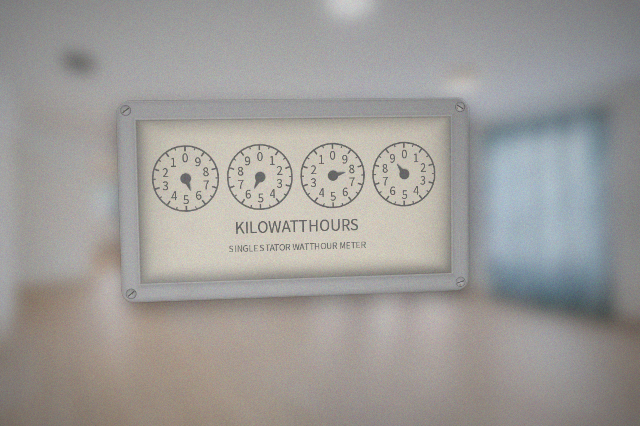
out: 5579 kWh
